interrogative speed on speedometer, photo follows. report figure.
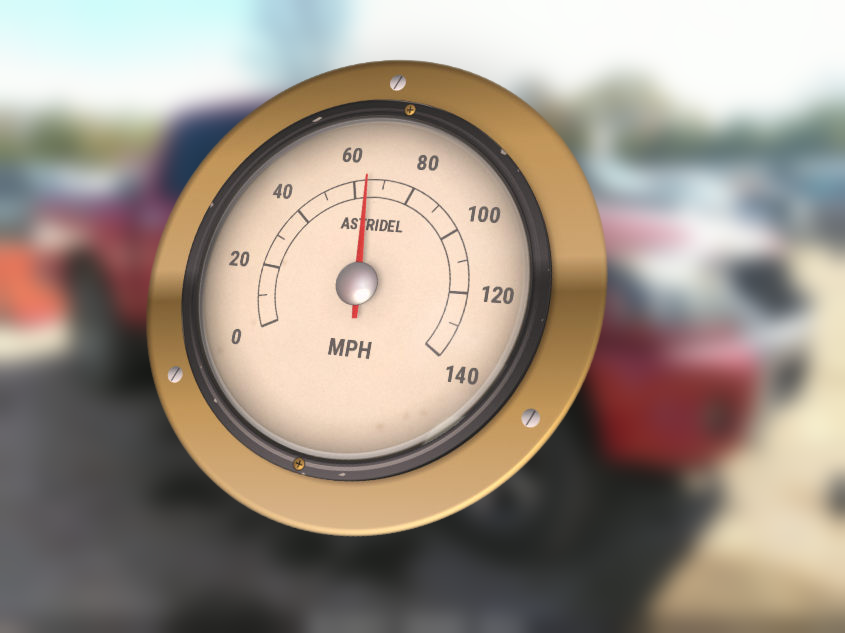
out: 65 mph
